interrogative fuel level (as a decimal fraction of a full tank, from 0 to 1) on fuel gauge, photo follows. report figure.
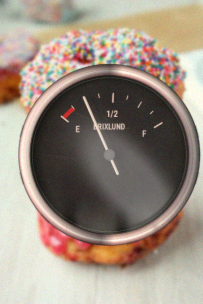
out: 0.25
